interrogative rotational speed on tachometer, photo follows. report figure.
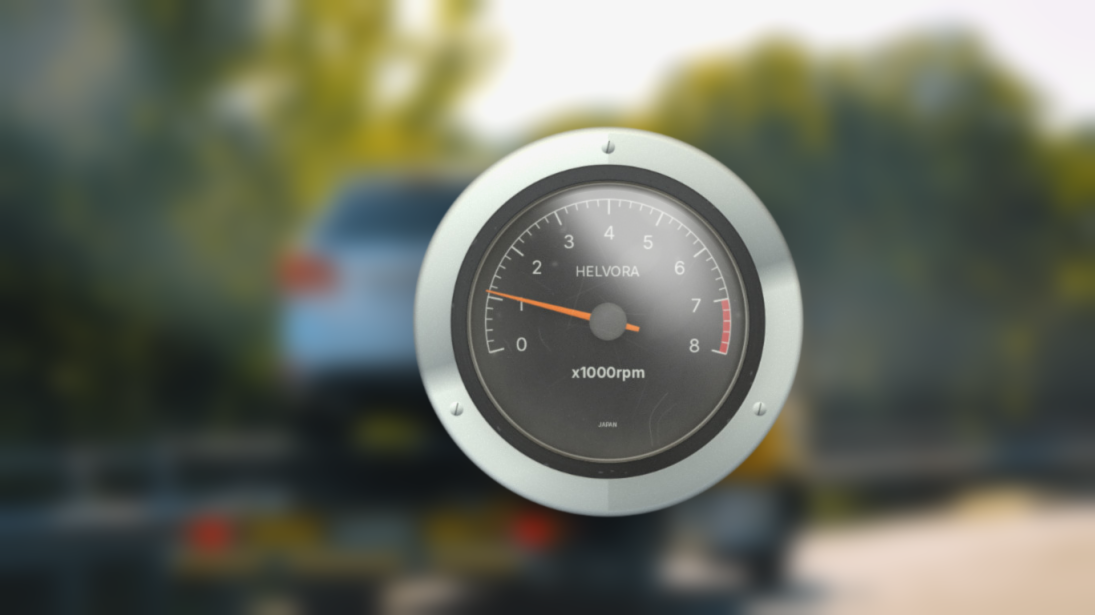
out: 1100 rpm
